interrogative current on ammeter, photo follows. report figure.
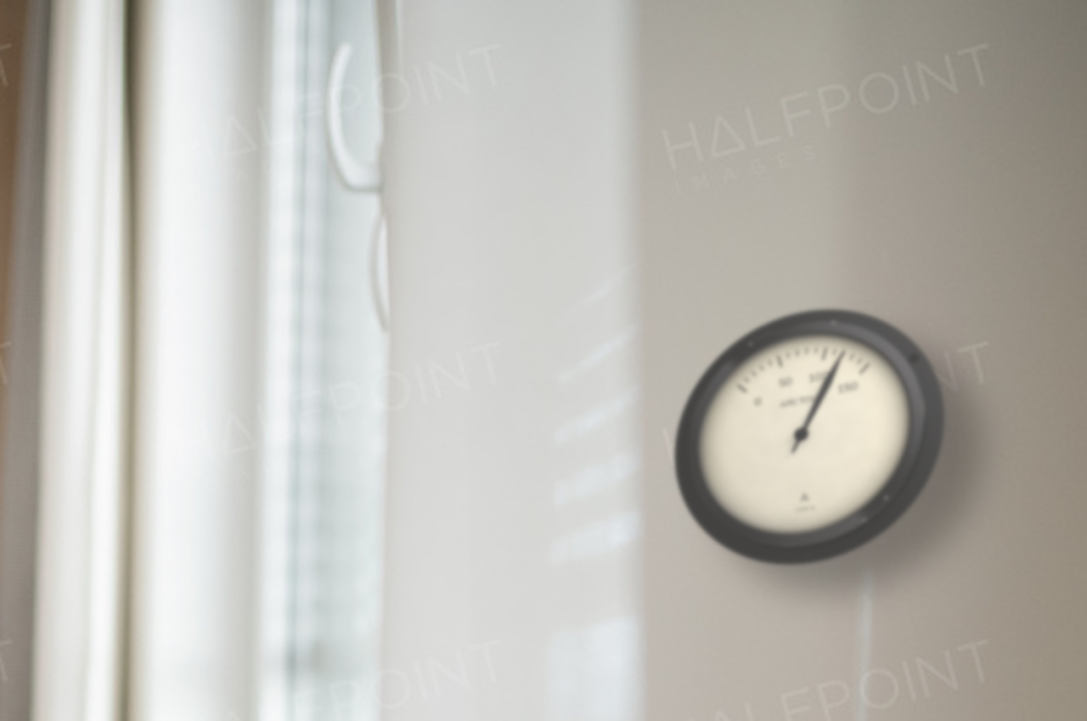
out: 120 A
